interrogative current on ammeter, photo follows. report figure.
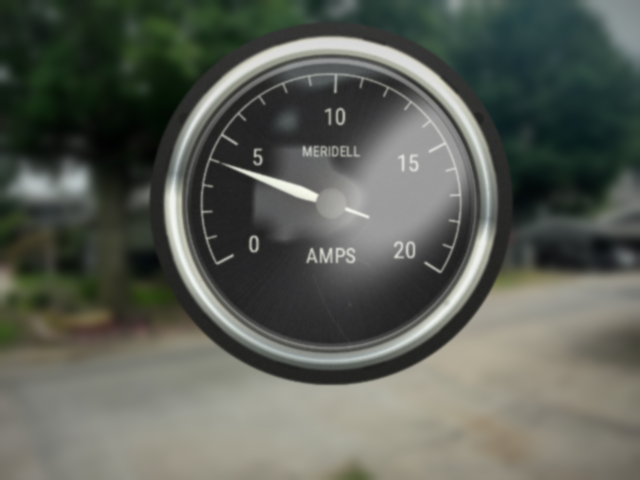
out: 4 A
